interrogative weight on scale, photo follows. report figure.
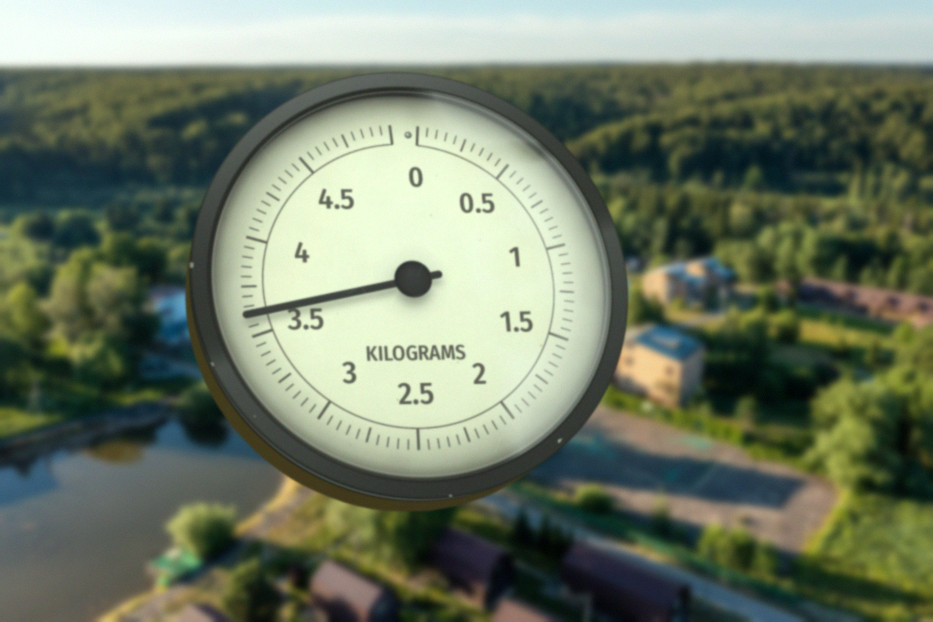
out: 3.6 kg
